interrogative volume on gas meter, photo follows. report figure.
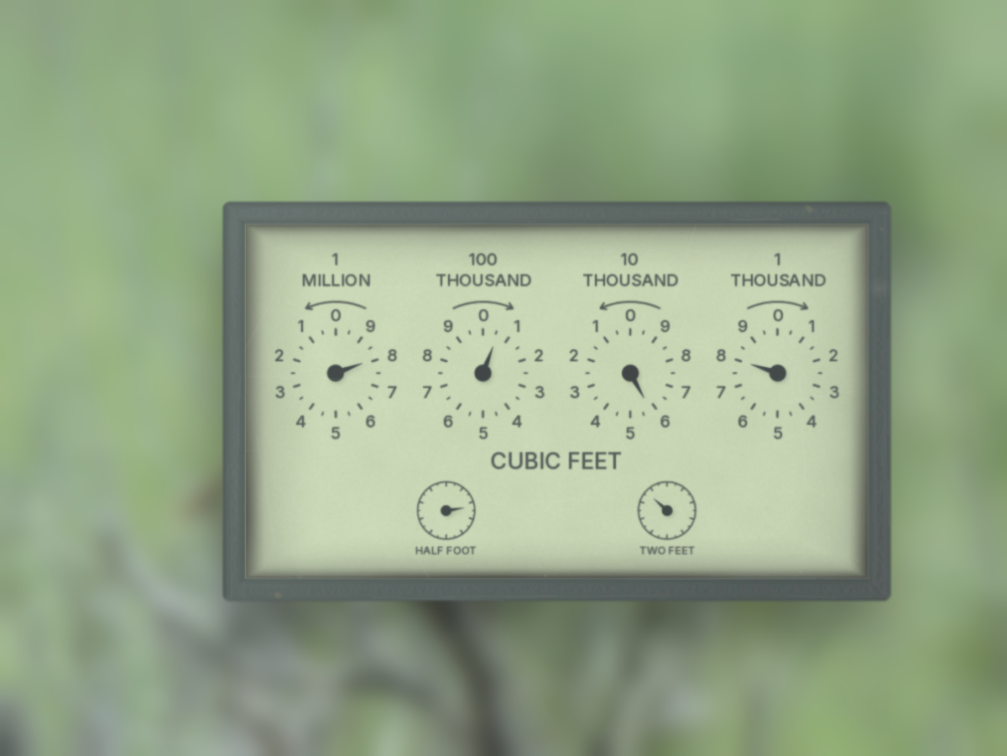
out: 805800 ft³
